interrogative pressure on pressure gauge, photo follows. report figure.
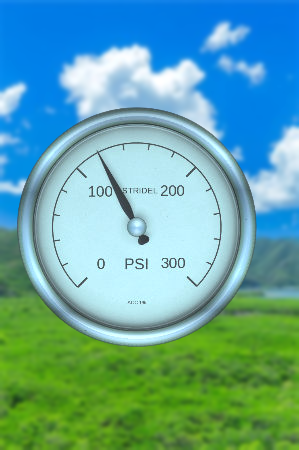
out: 120 psi
